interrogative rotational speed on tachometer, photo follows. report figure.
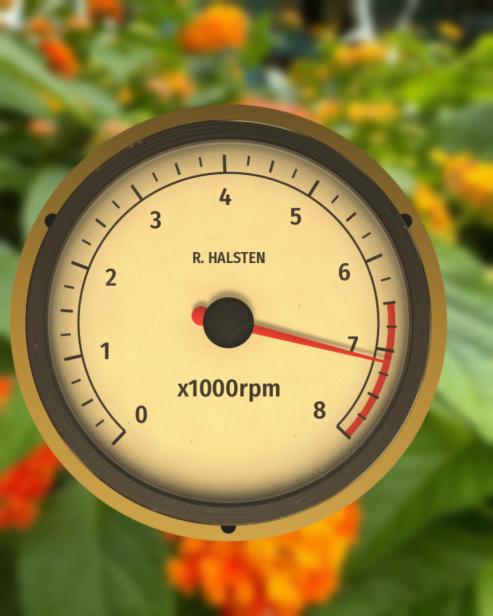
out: 7125 rpm
